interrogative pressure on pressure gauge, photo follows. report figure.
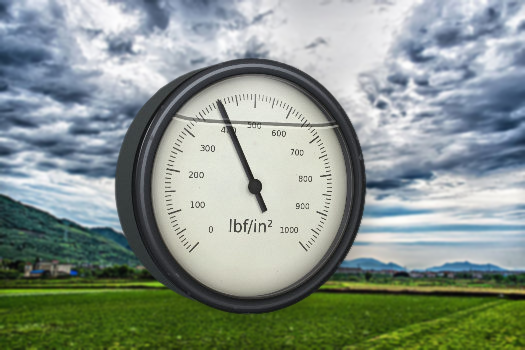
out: 400 psi
